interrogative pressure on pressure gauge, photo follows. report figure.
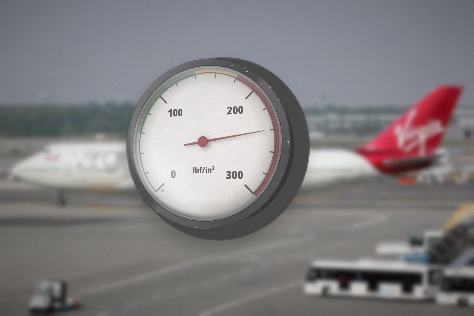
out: 240 psi
